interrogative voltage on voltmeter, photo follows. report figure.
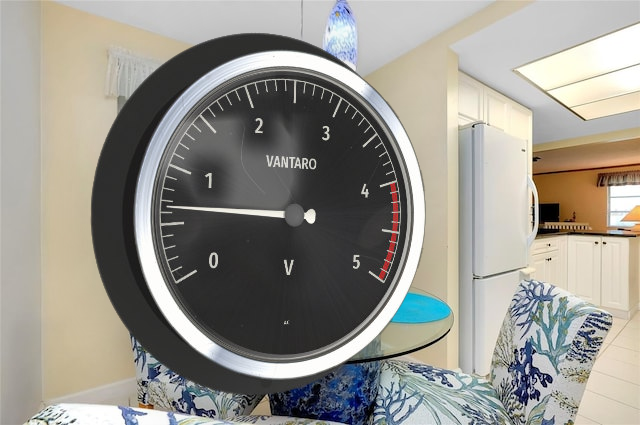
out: 0.65 V
